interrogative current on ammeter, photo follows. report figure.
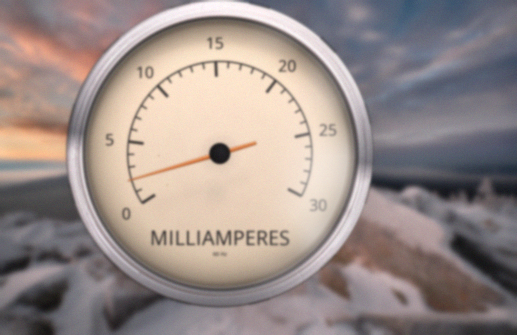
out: 2 mA
